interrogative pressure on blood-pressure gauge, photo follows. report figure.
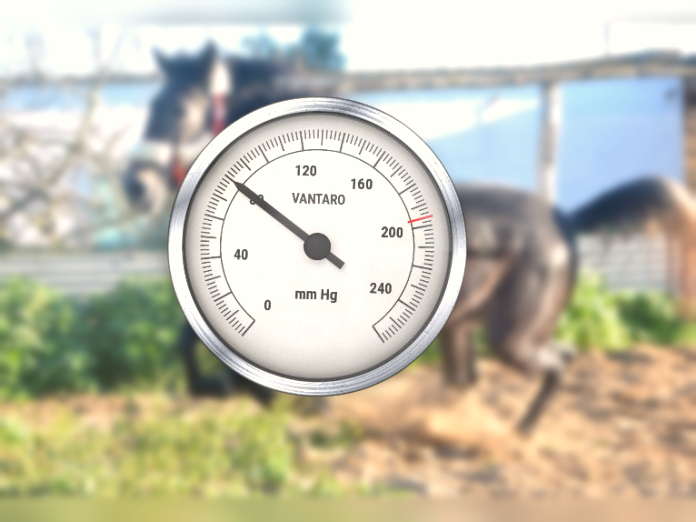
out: 80 mmHg
